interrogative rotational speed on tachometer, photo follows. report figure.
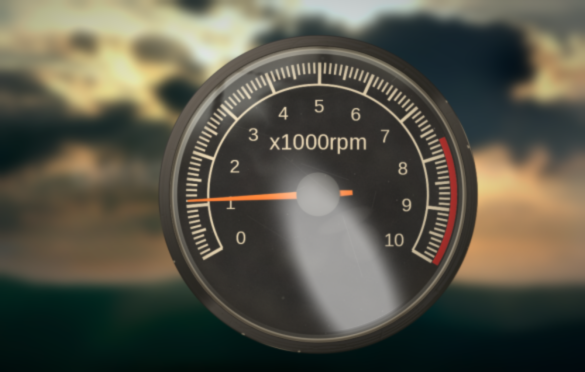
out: 1100 rpm
